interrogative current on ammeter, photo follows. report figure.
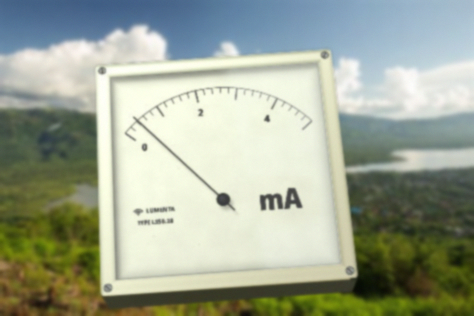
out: 0.4 mA
